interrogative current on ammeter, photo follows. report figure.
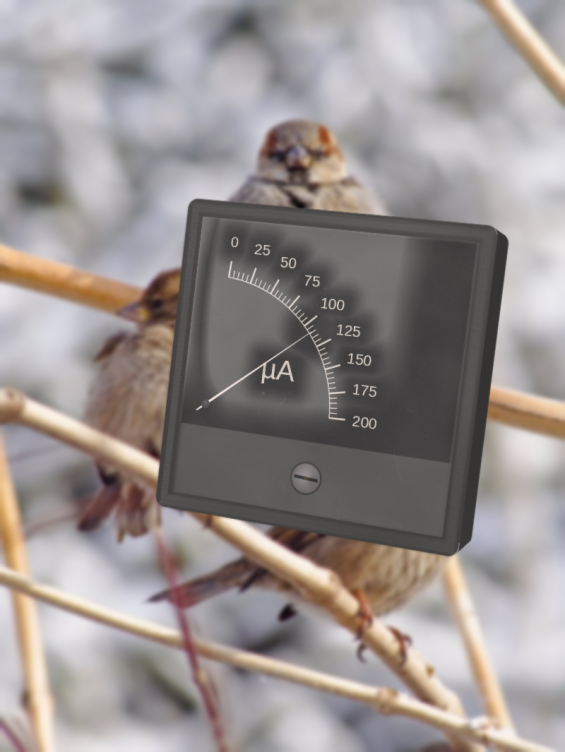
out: 110 µA
